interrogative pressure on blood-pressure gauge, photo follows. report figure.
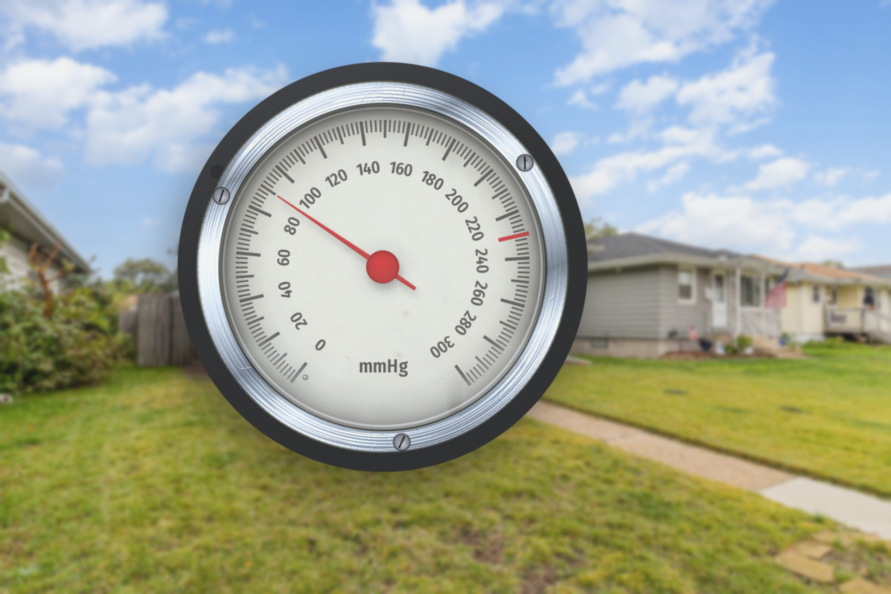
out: 90 mmHg
